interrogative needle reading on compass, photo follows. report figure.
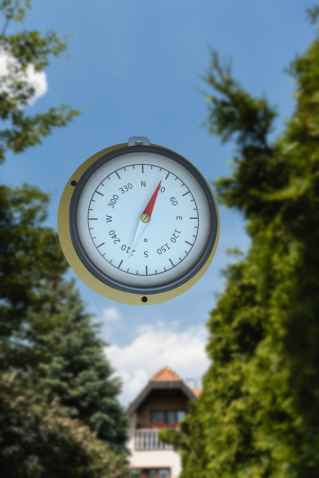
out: 25 °
